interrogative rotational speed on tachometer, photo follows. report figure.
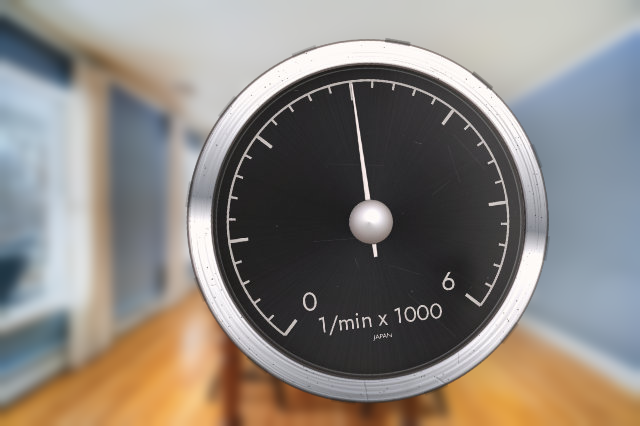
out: 3000 rpm
